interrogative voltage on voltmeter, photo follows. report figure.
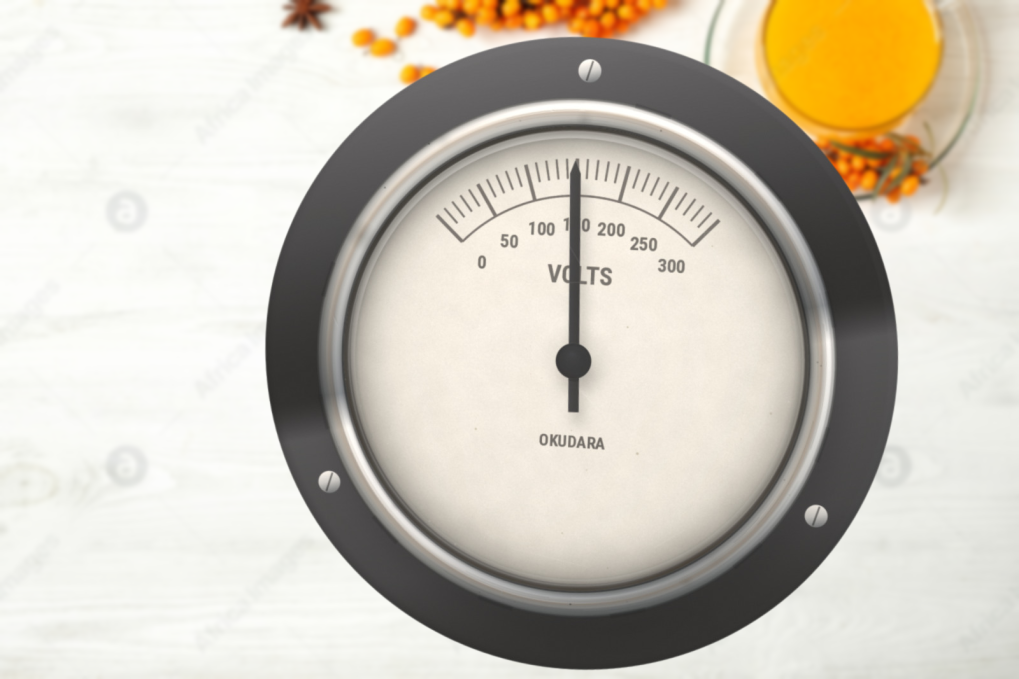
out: 150 V
